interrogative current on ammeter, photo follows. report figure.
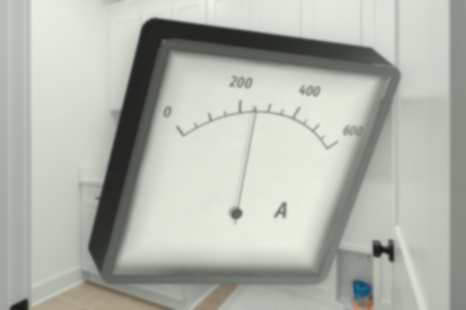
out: 250 A
